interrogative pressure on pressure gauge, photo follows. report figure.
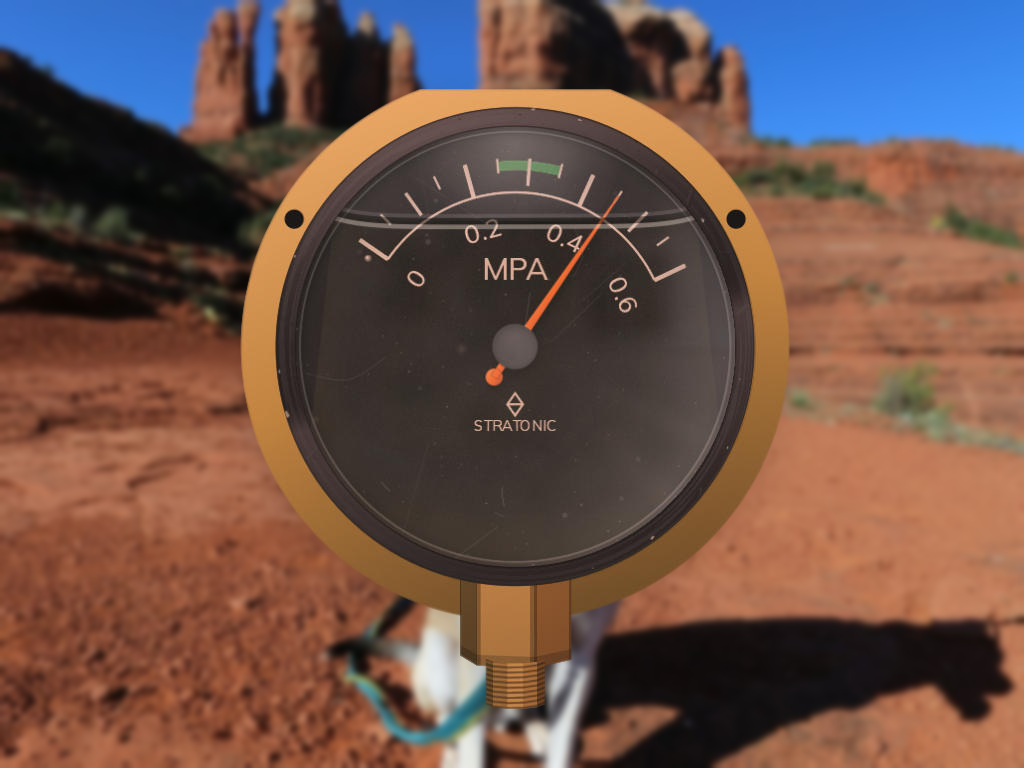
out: 0.45 MPa
